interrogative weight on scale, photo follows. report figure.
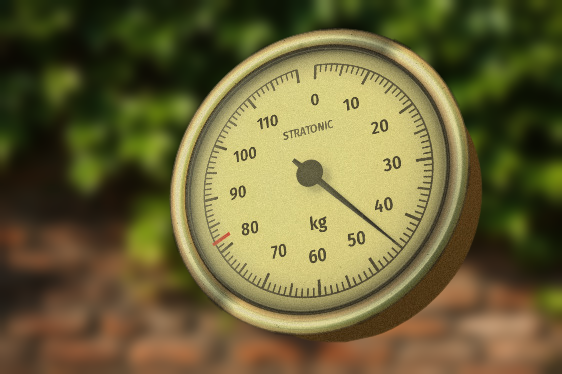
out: 45 kg
